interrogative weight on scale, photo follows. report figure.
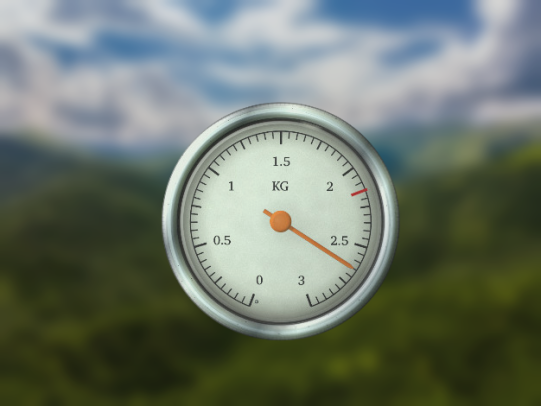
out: 2.65 kg
